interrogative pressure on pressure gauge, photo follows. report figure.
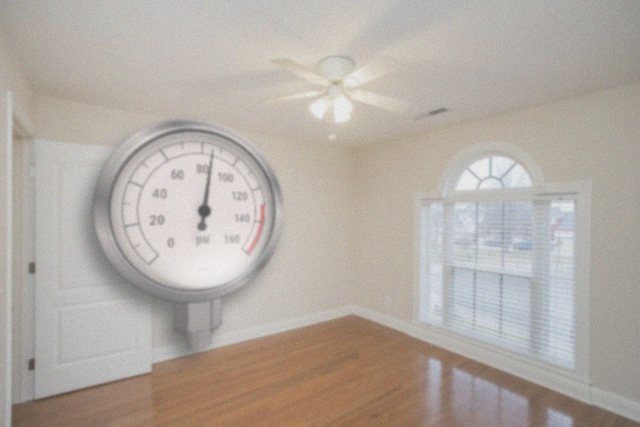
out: 85 psi
